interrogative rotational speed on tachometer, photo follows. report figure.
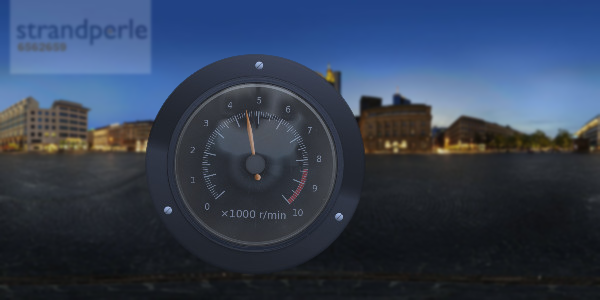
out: 4500 rpm
